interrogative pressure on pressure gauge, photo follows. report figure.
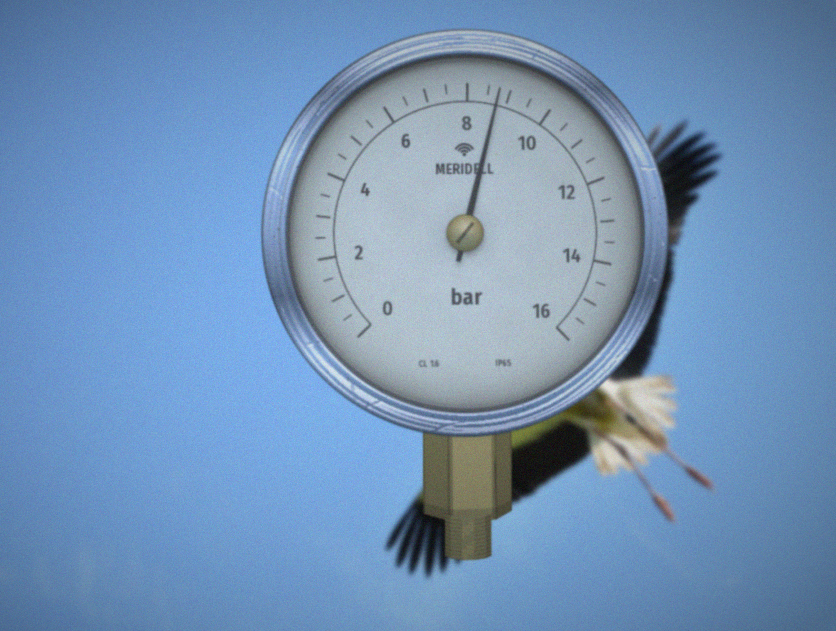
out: 8.75 bar
